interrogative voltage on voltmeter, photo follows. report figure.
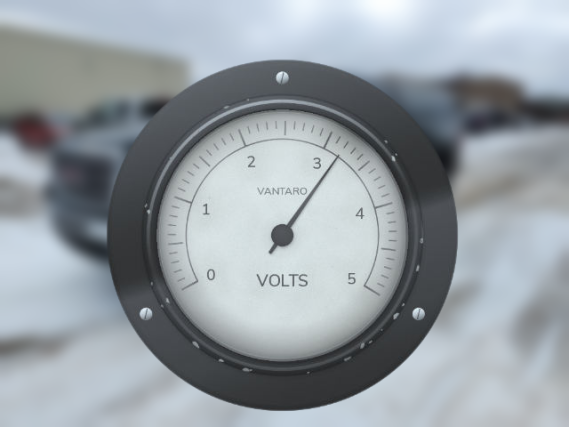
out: 3.2 V
